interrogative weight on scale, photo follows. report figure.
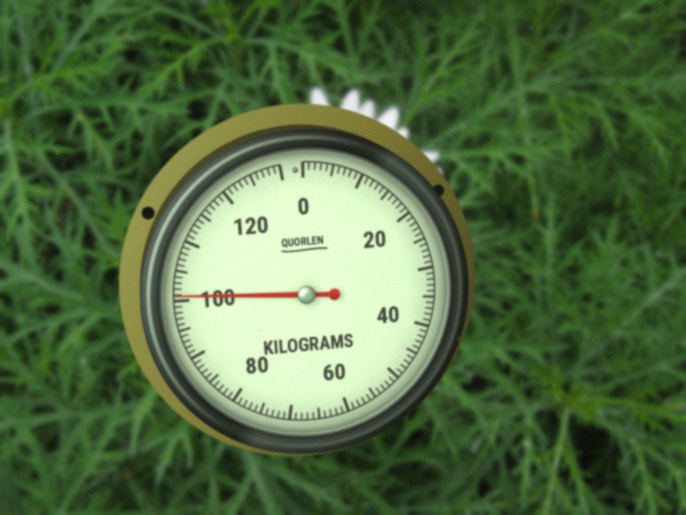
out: 101 kg
